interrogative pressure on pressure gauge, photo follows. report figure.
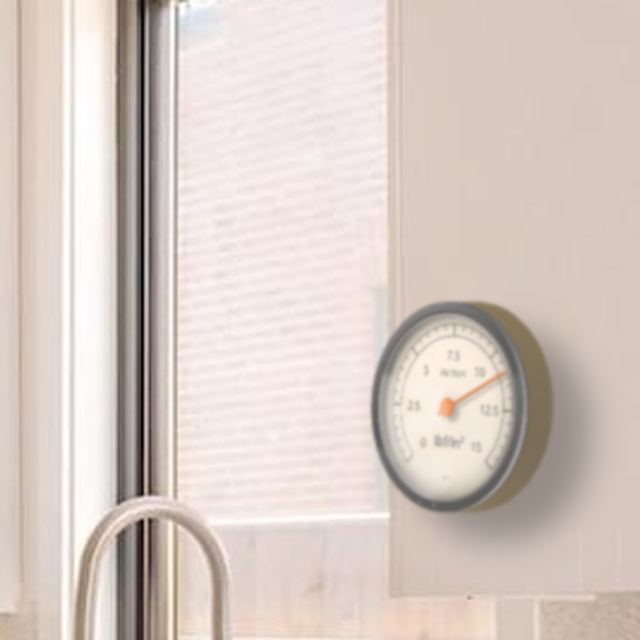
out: 11 psi
